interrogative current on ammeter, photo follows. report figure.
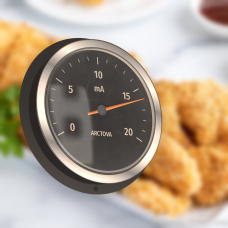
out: 16 mA
